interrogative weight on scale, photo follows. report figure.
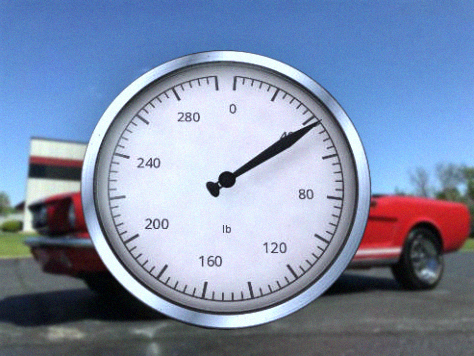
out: 44 lb
